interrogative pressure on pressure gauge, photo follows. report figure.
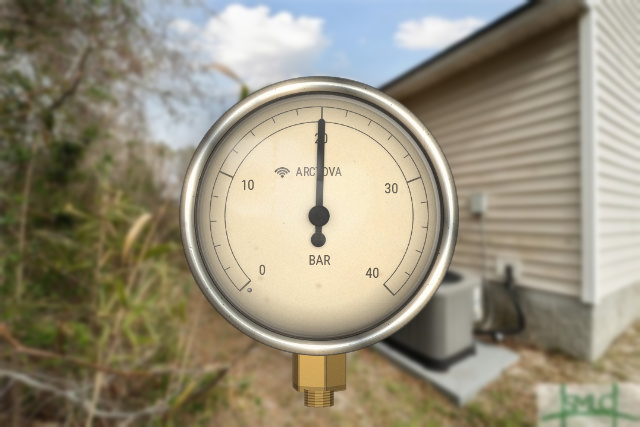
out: 20 bar
